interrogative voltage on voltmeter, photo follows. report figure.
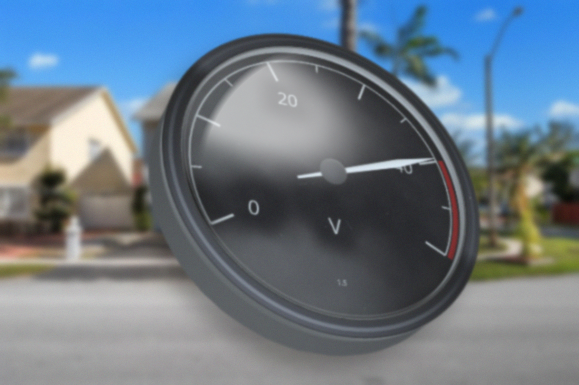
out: 40 V
